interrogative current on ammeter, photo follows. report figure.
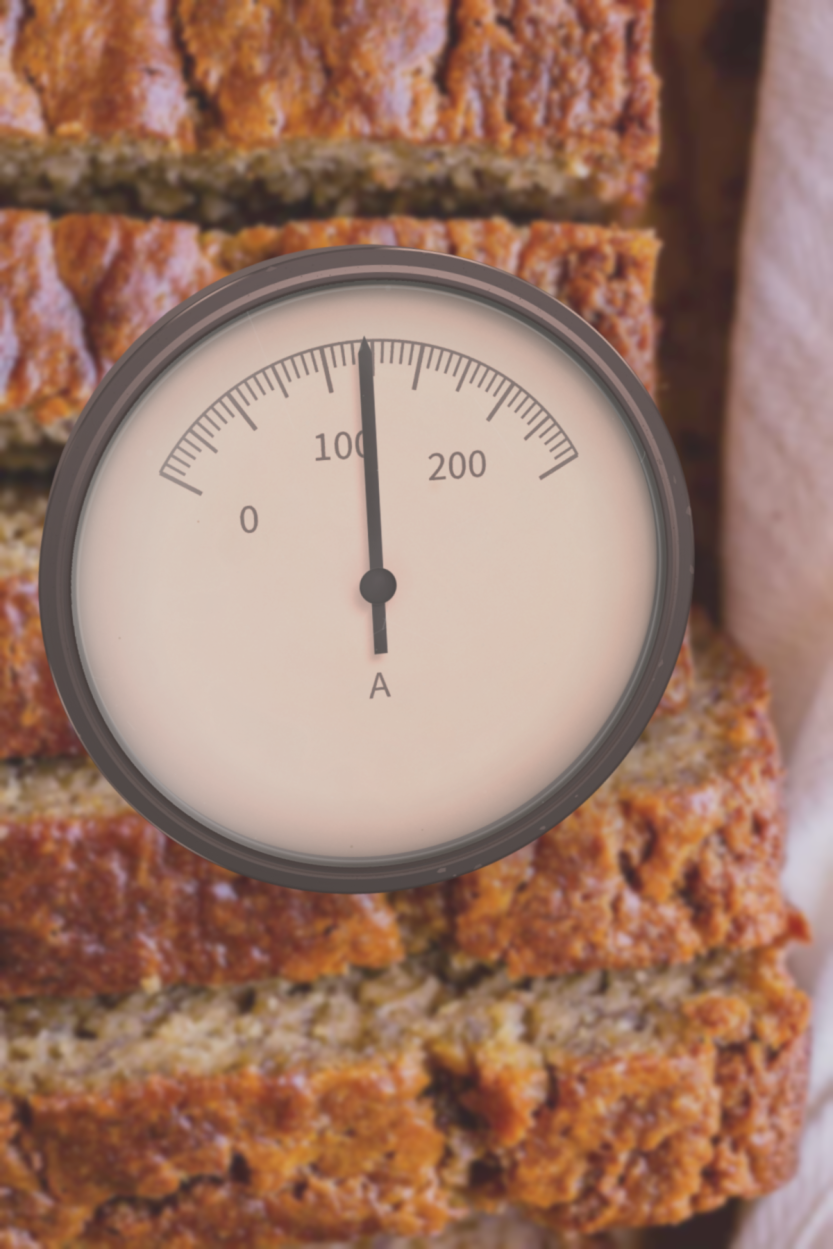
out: 120 A
